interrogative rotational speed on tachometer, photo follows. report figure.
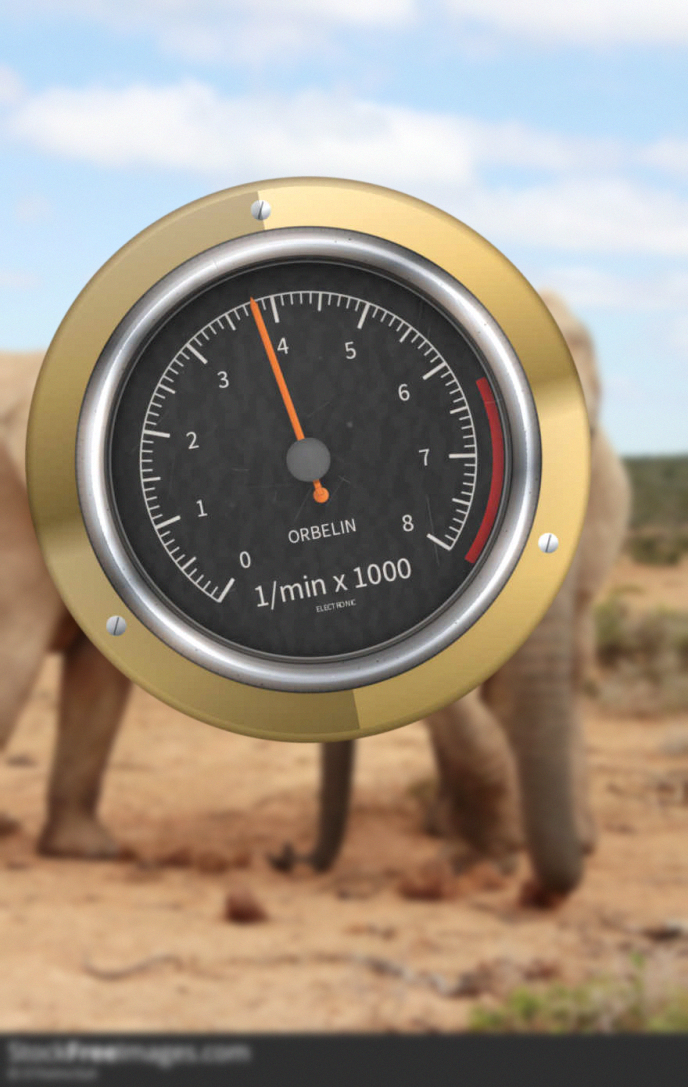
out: 3800 rpm
